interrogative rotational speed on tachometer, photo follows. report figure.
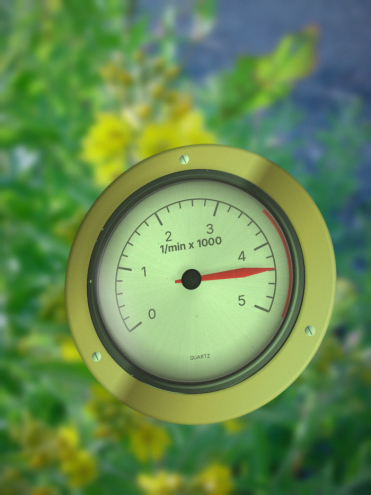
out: 4400 rpm
